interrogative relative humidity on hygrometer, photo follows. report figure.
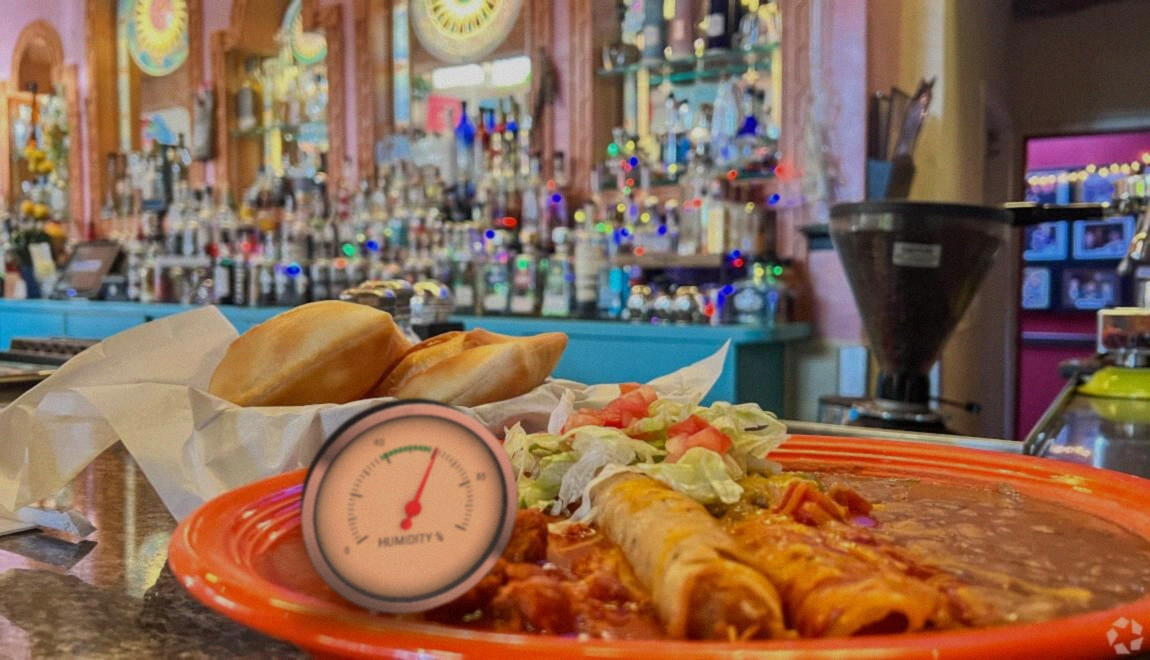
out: 60 %
